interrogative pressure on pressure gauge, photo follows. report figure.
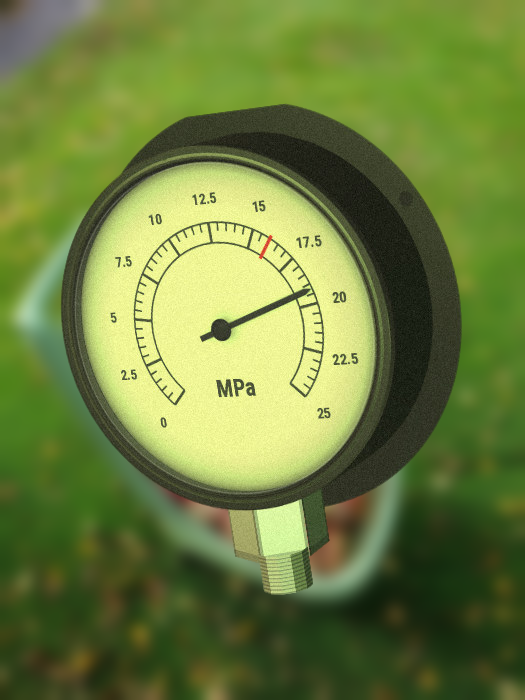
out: 19.25 MPa
